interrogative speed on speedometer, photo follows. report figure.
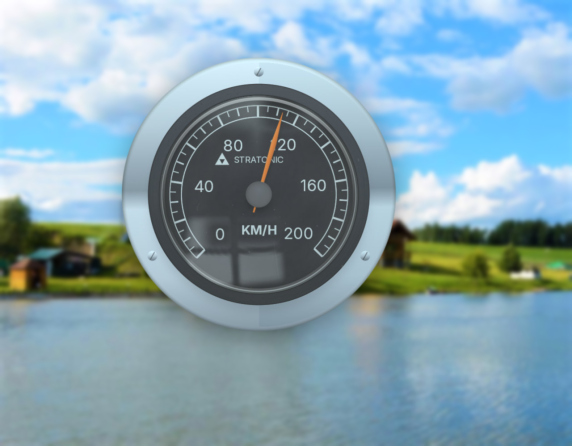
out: 112.5 km/h
